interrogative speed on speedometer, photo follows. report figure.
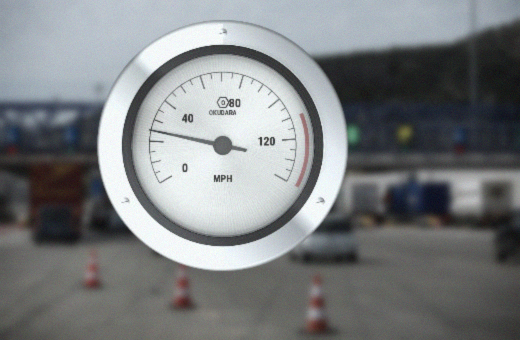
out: 25 mph
